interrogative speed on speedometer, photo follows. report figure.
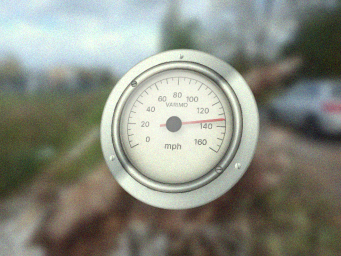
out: 135 mph
